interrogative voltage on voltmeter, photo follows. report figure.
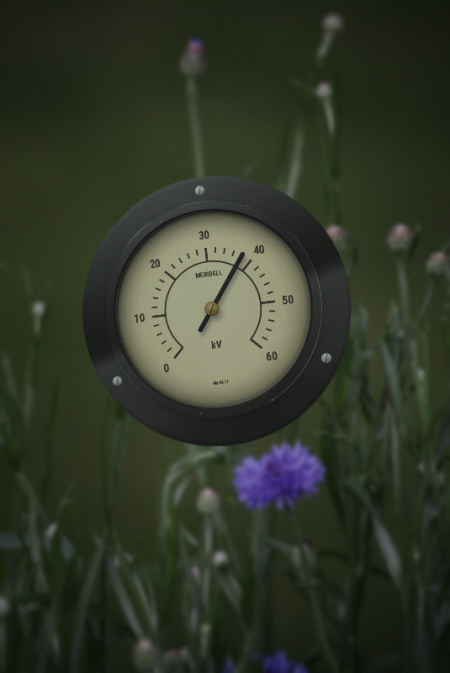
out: 38 kV
